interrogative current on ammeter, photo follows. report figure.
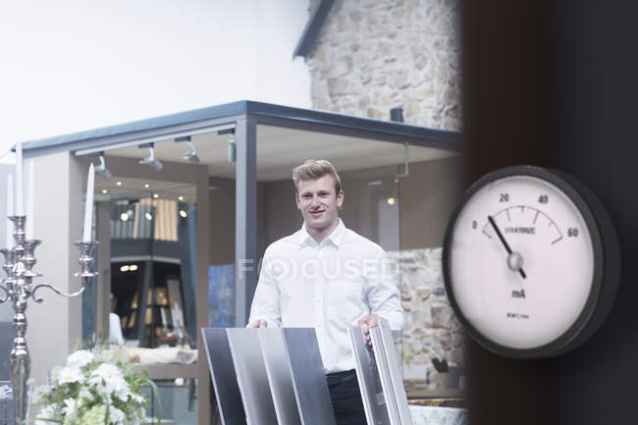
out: 10 mA
